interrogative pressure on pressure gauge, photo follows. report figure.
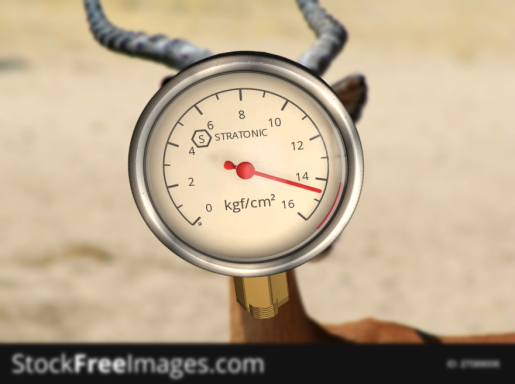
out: 14.5 kg/cm²
